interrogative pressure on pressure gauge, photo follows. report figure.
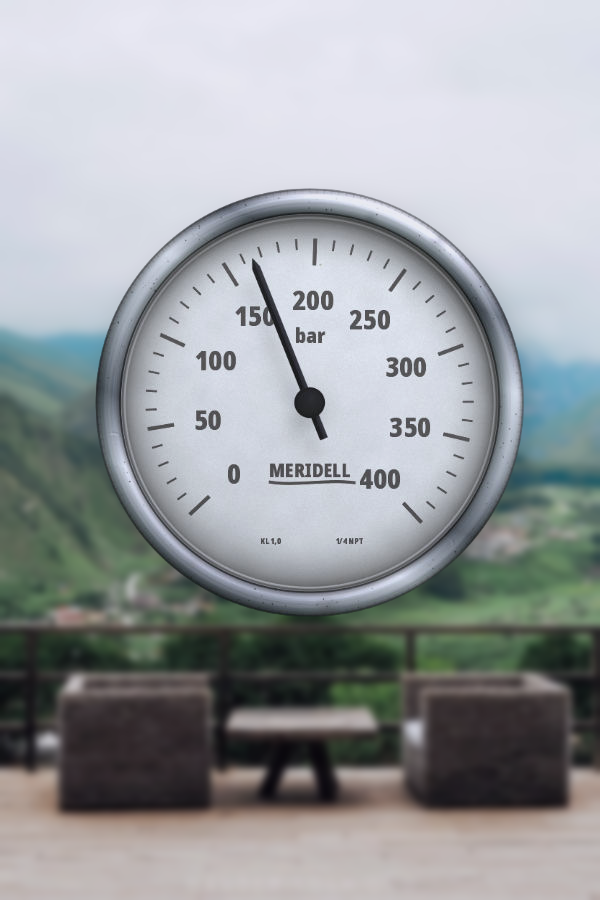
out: 165 bar
